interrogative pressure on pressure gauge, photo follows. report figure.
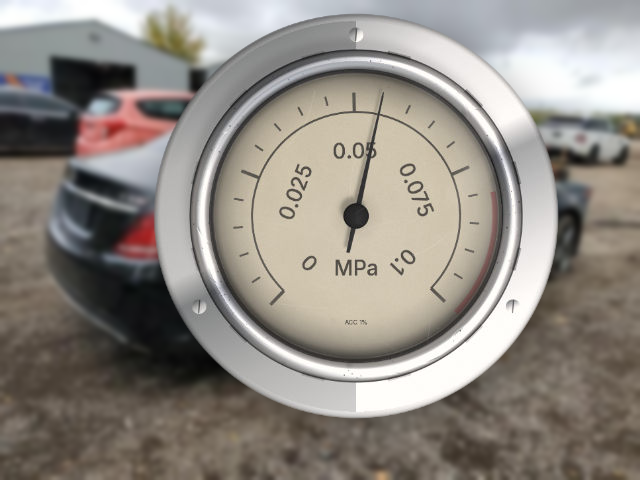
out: 0.055 MPa
